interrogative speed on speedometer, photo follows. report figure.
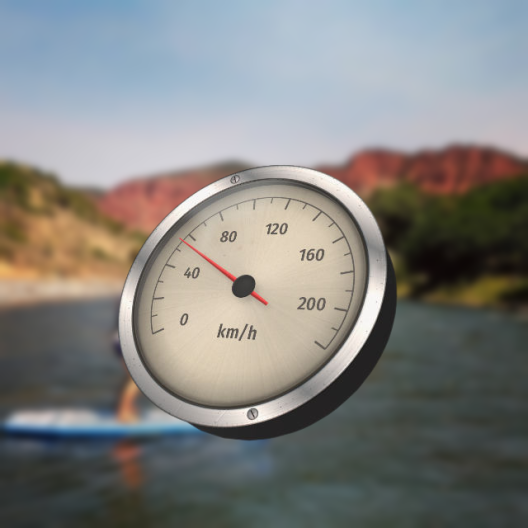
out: 55 km/h
